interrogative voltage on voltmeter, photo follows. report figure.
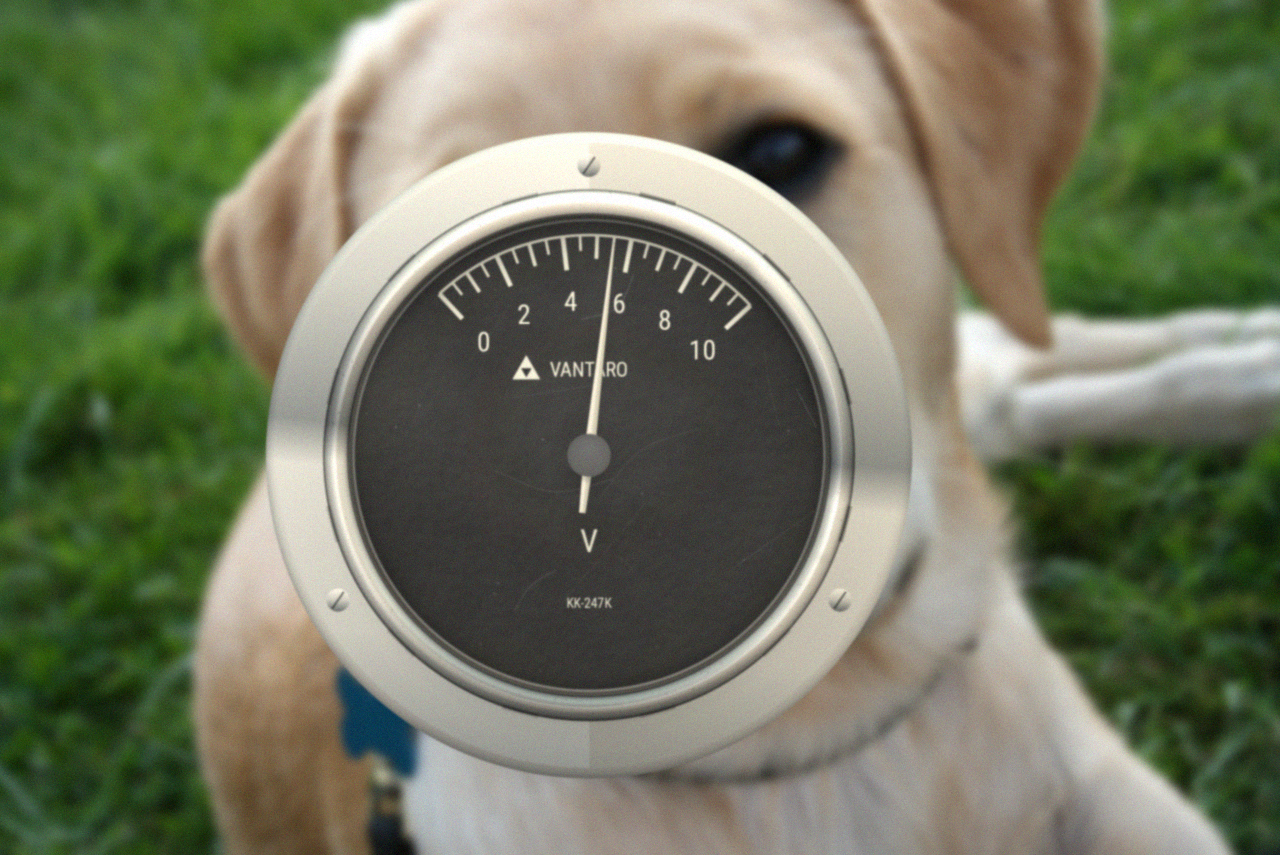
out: 5.5 V
